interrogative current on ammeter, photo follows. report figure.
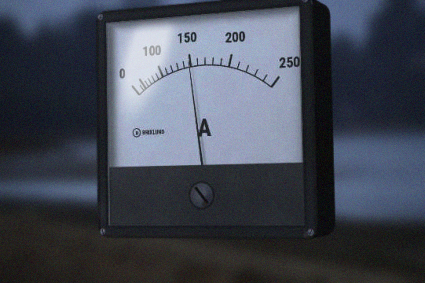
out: 150 A
